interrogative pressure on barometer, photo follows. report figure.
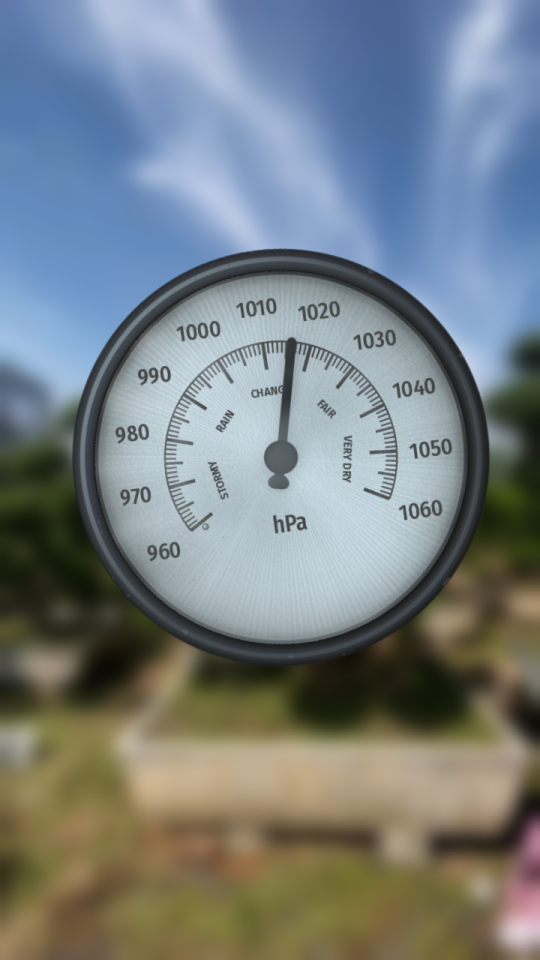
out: 1016 hPa
